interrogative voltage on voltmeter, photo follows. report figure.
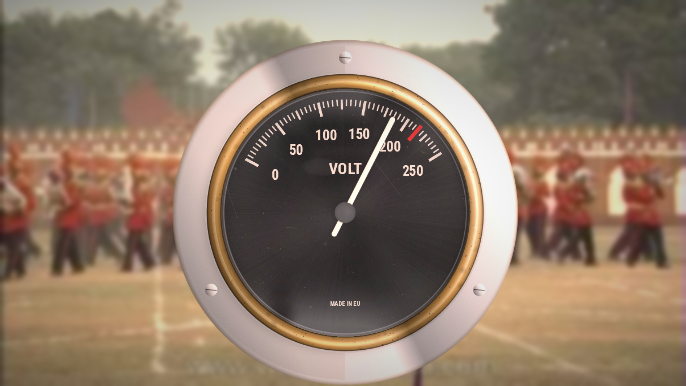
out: 185 V
